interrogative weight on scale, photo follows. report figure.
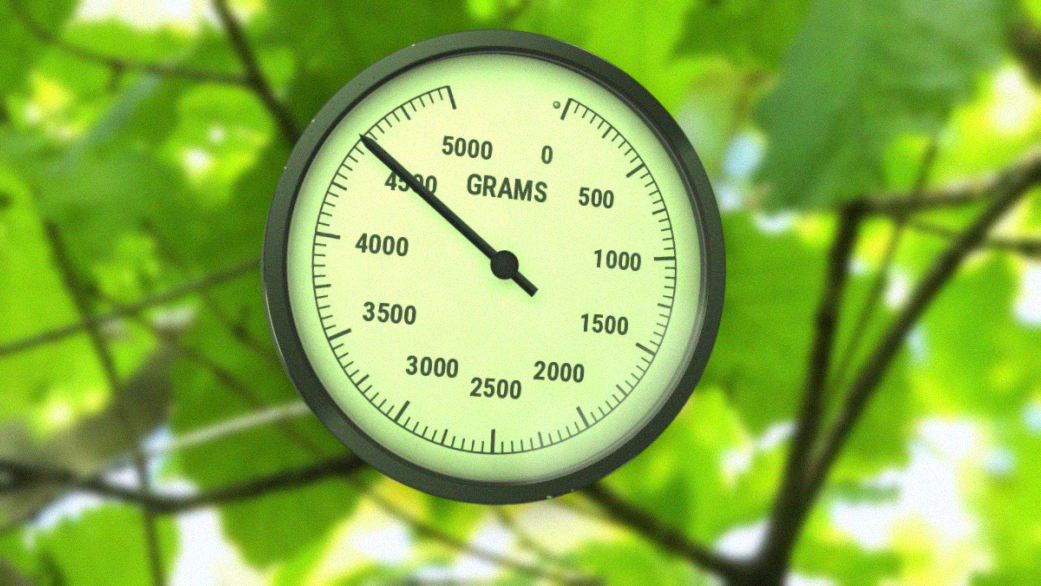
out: 4500 g
